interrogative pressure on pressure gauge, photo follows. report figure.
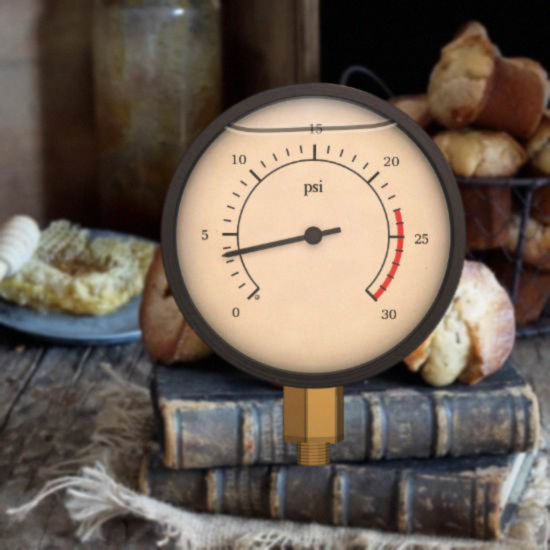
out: 3.5 psi
